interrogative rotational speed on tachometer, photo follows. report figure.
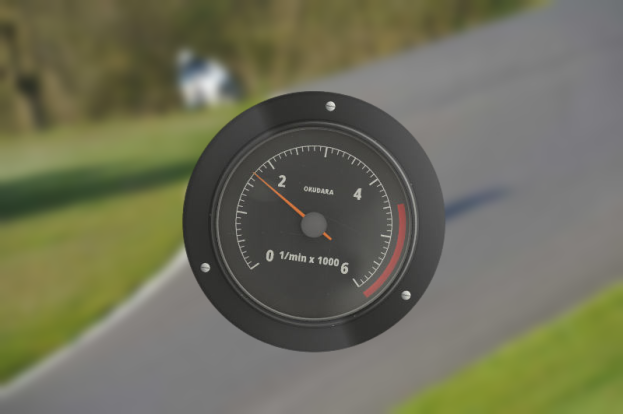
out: 1700 rpm
